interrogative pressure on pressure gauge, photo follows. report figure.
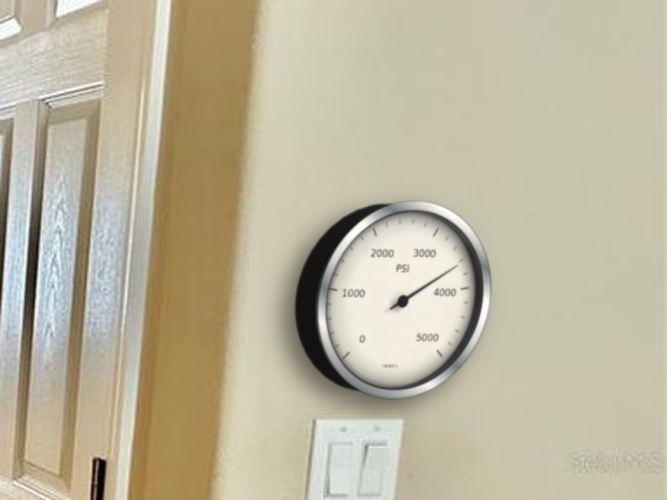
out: 3600 psi
